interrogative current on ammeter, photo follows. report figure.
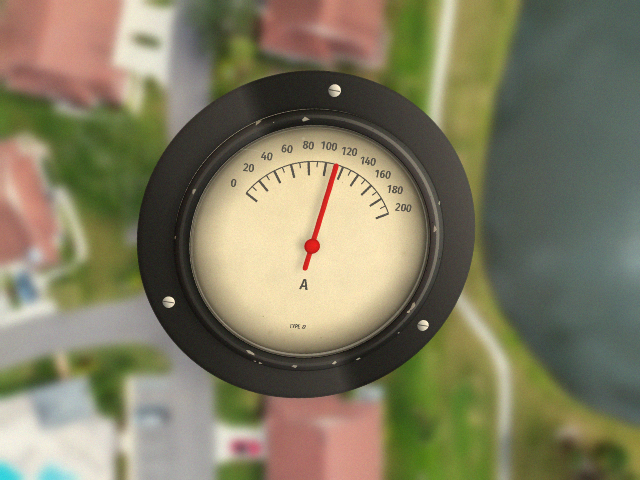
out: 110 A
